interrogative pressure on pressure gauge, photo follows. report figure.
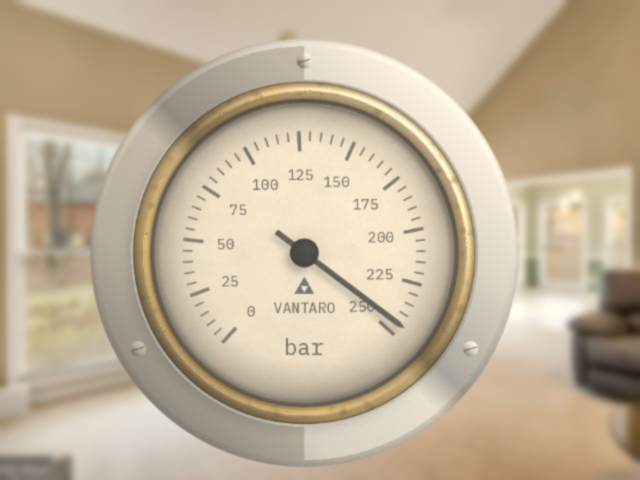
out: 245 bar
